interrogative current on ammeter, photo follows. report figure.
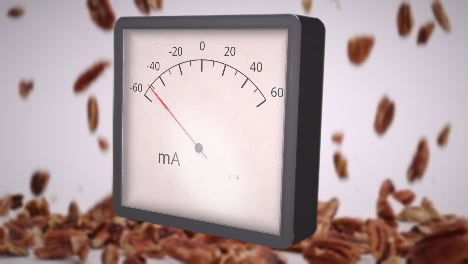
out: -50 mA
